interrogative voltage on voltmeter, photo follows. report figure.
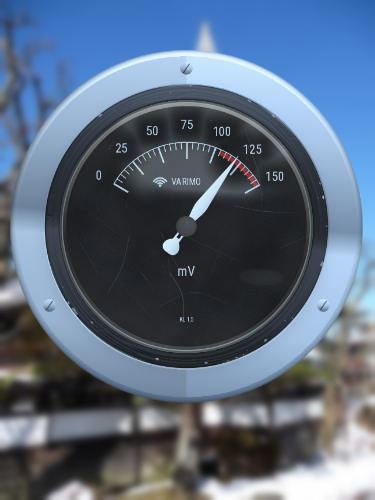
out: 120 mV
